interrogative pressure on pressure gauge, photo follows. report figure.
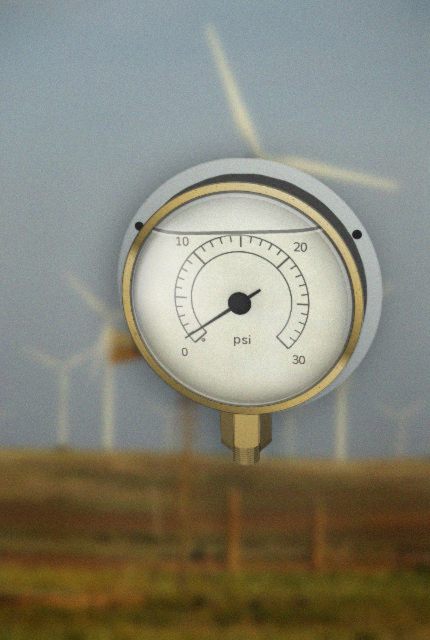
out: 1 psi
